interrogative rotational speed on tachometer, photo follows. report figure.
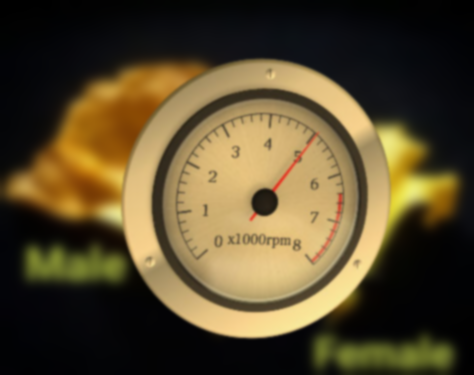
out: 5000 rpm
